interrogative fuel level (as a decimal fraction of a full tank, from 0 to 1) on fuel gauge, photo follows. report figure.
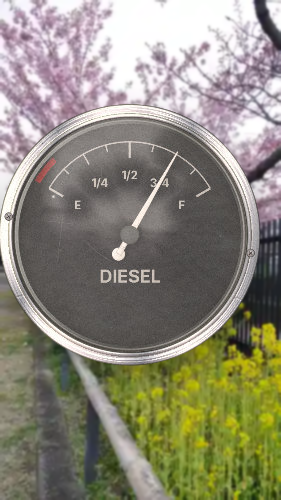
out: 0.75
